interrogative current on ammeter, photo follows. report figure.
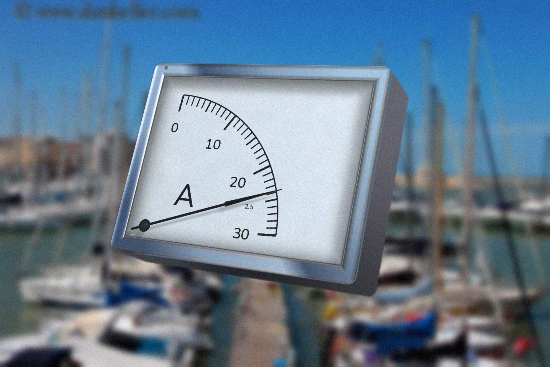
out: 24 A
